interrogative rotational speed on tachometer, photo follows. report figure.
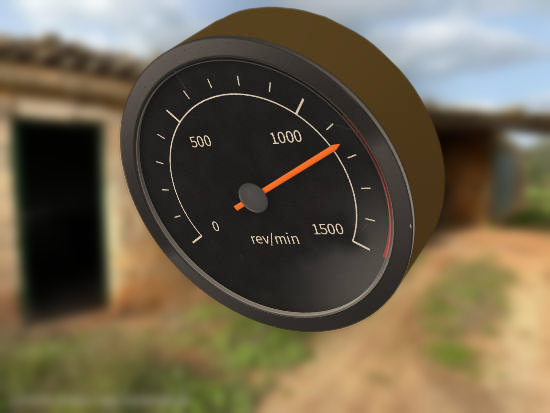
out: 1150 rpm
